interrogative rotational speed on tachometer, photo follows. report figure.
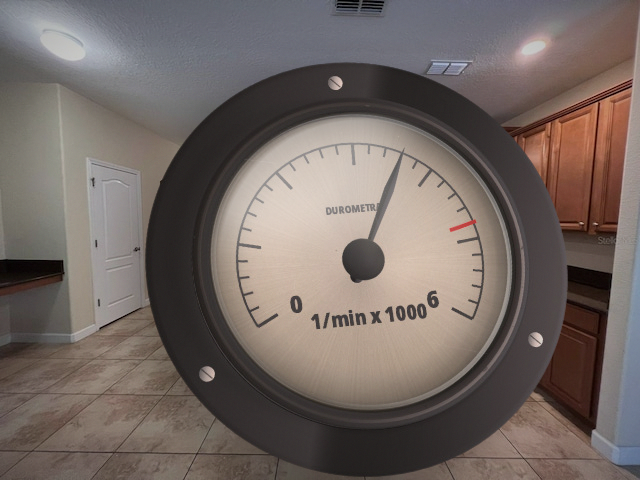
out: 3600 rpm
